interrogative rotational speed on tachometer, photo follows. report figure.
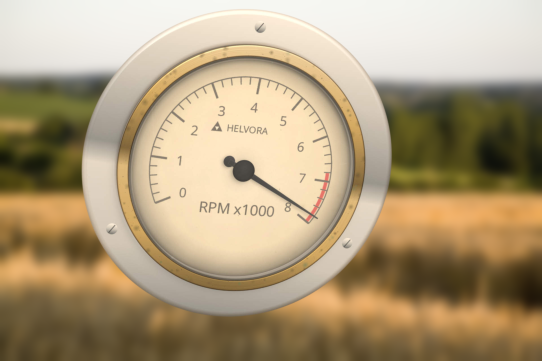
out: 7800 rpm
